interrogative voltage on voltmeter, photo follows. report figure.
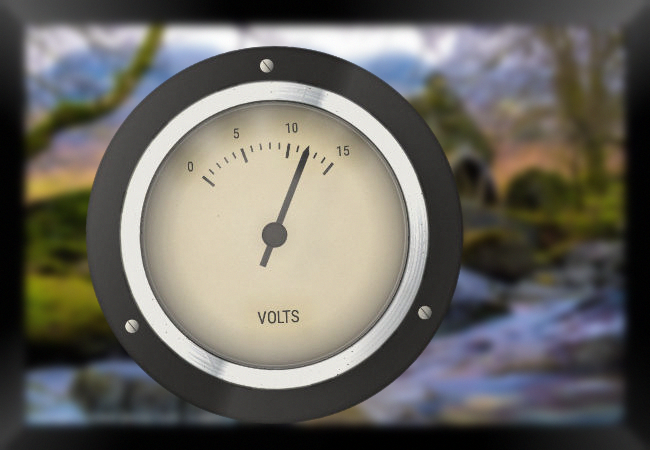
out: 12 V
